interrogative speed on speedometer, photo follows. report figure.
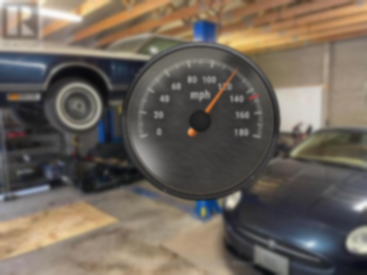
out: 120 mph
